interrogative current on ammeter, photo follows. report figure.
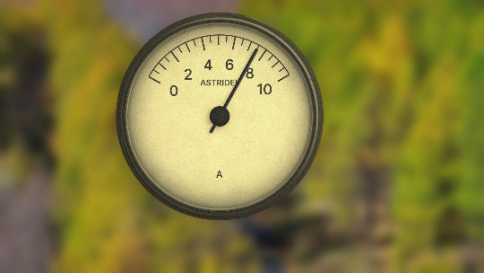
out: 7.5 A
